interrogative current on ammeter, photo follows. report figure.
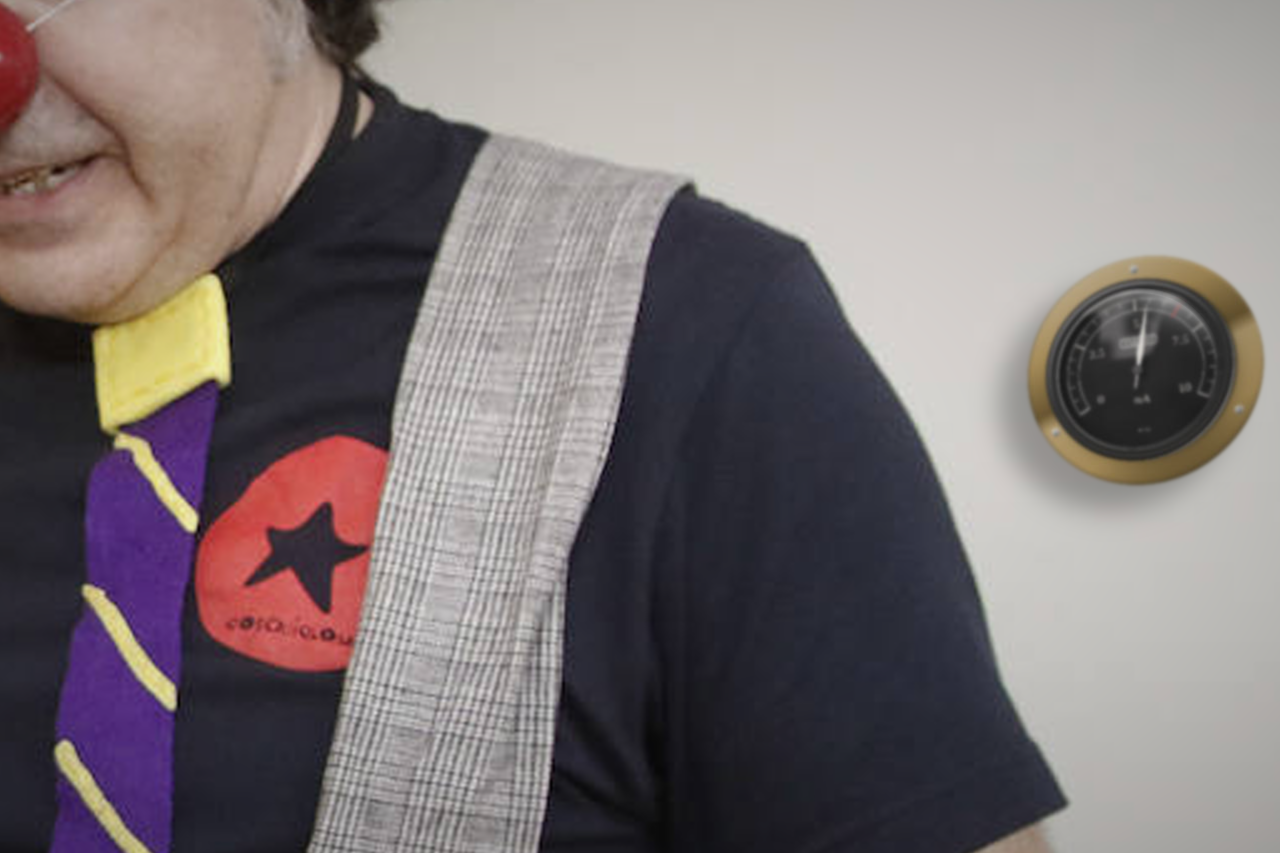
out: 5.5 mA
